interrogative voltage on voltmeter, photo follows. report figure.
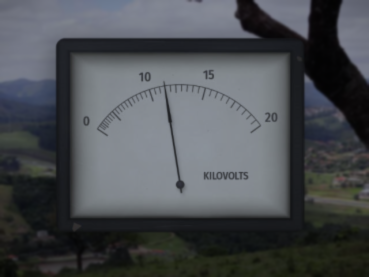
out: 11.5 kV
